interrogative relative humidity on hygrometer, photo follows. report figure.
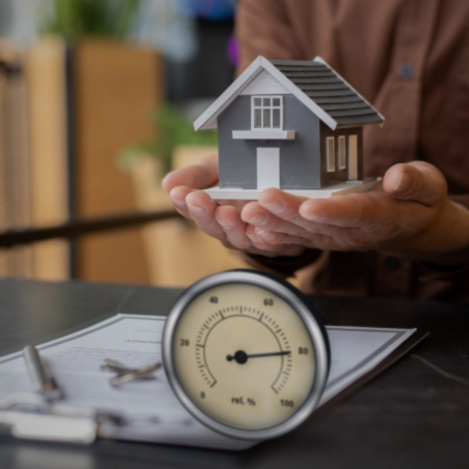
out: 80 %
